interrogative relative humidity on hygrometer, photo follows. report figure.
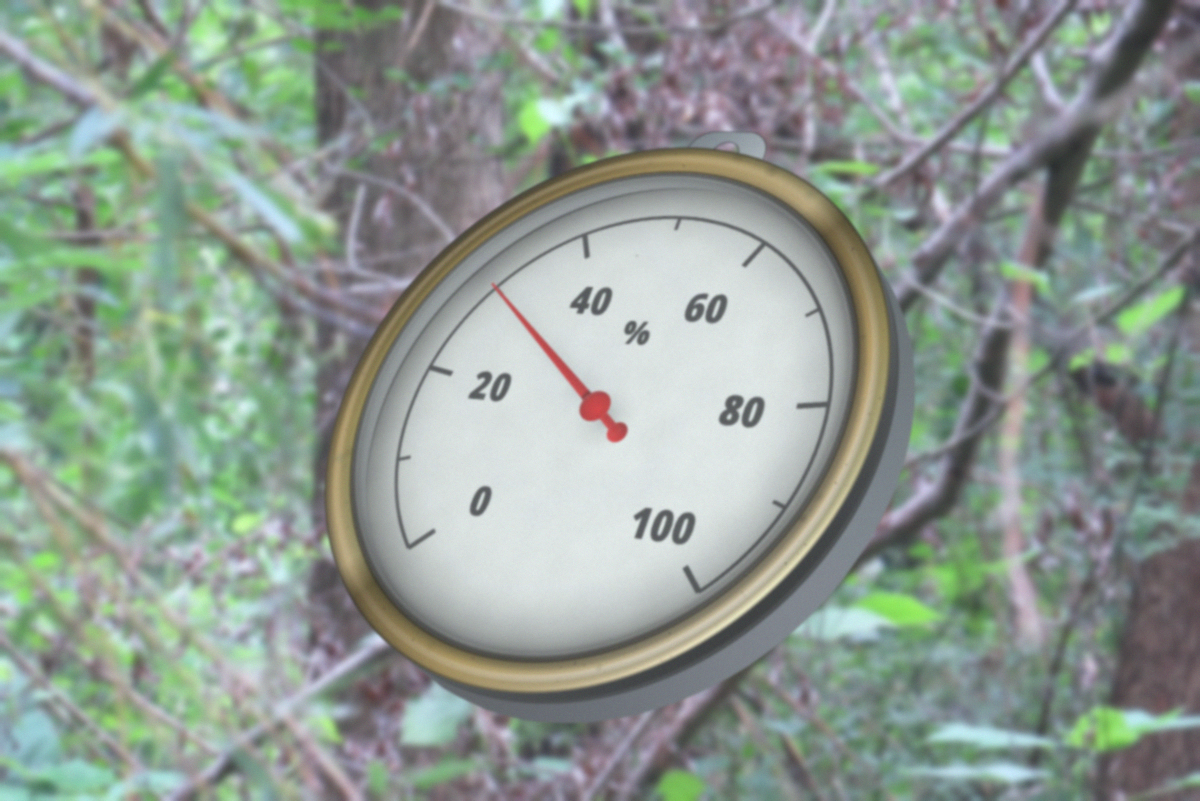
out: 30 %
